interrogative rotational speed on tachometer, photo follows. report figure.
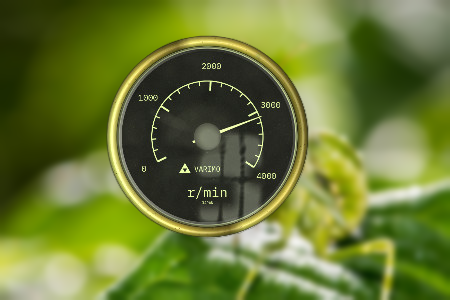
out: 3100 rpm
